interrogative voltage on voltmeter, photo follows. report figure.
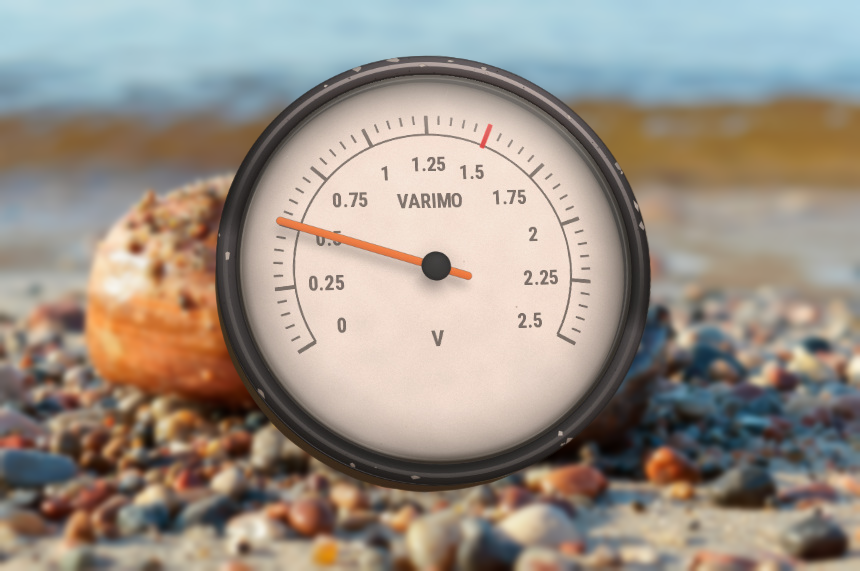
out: 0.5 V
